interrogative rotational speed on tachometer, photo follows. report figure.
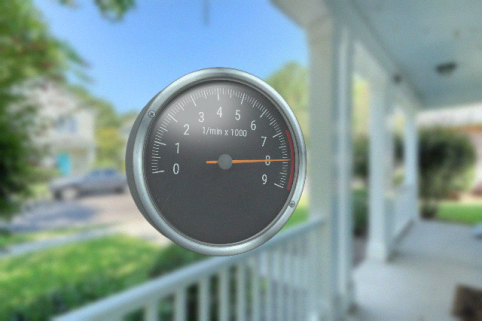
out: 8000 rpm
